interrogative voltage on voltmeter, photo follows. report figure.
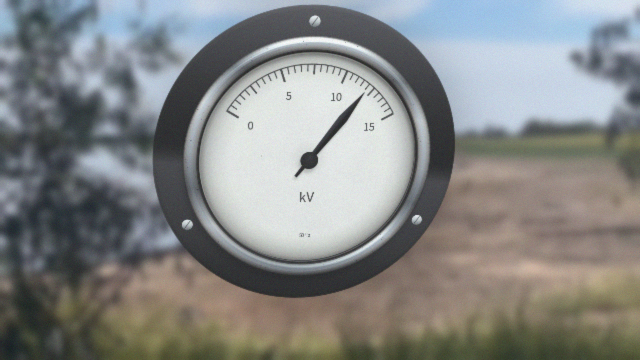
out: 12 kV
